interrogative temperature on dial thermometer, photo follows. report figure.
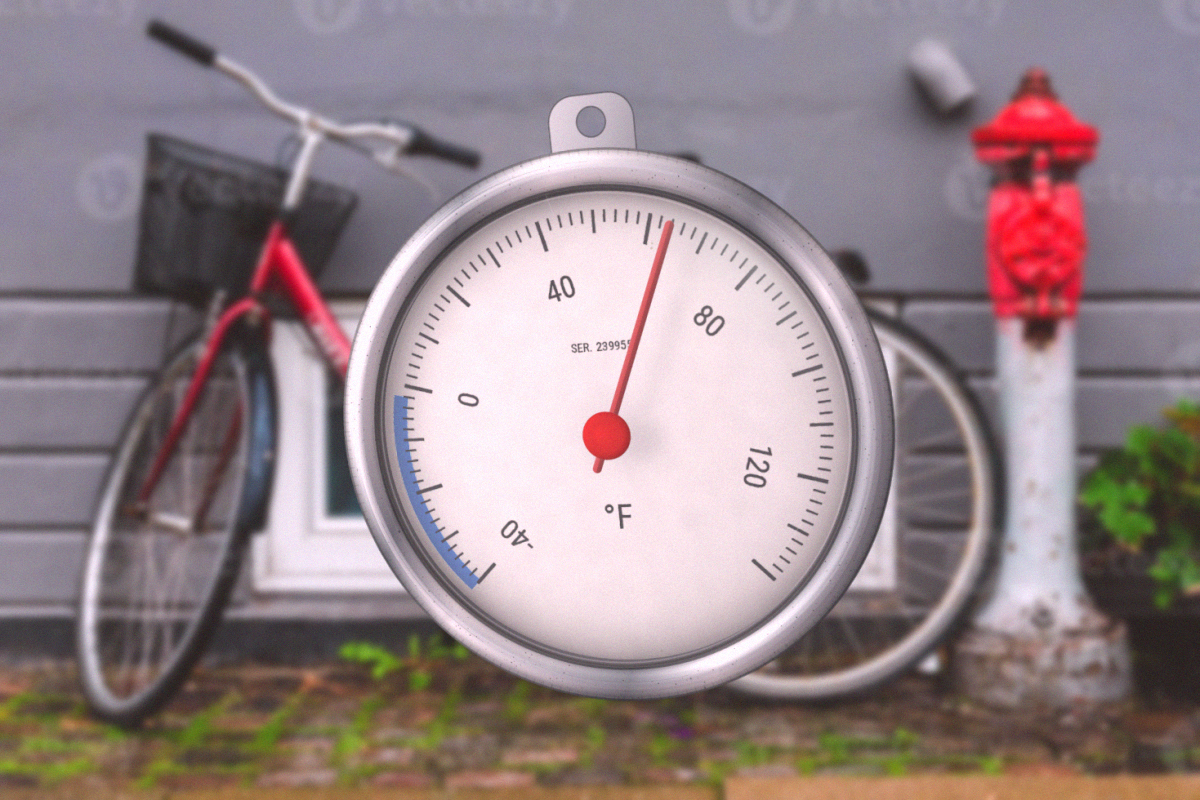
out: 64 °F
